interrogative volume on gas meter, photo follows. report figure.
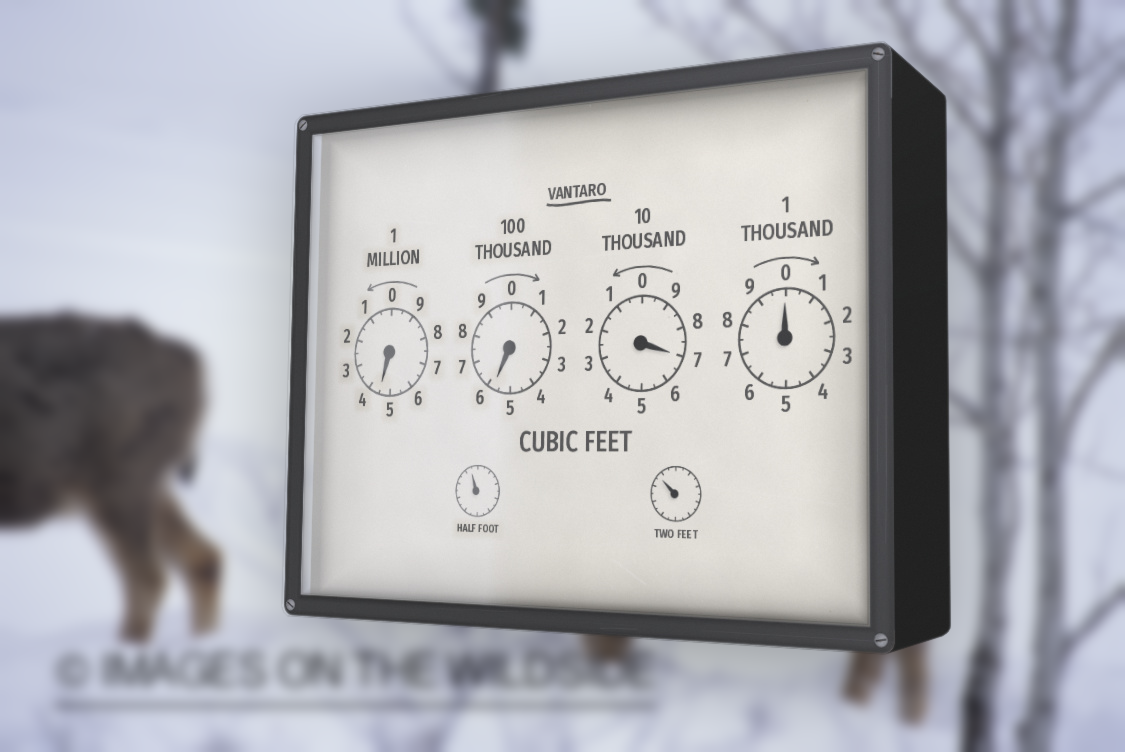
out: 457000 ft³
